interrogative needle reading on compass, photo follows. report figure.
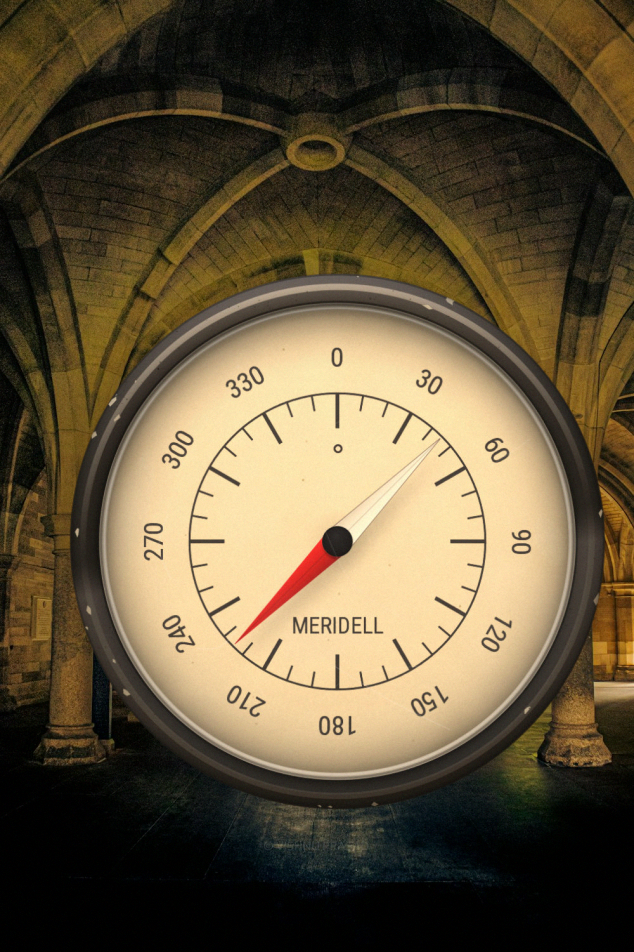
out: 225 °
